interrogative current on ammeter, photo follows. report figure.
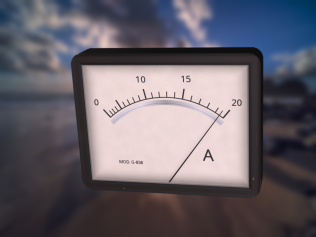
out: 19.5 A
